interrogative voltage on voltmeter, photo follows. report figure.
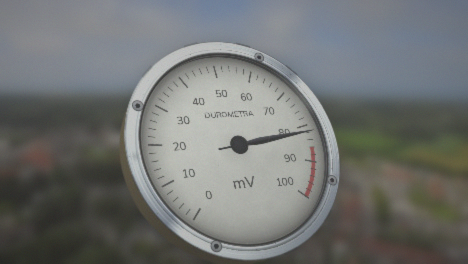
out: 82 mV
